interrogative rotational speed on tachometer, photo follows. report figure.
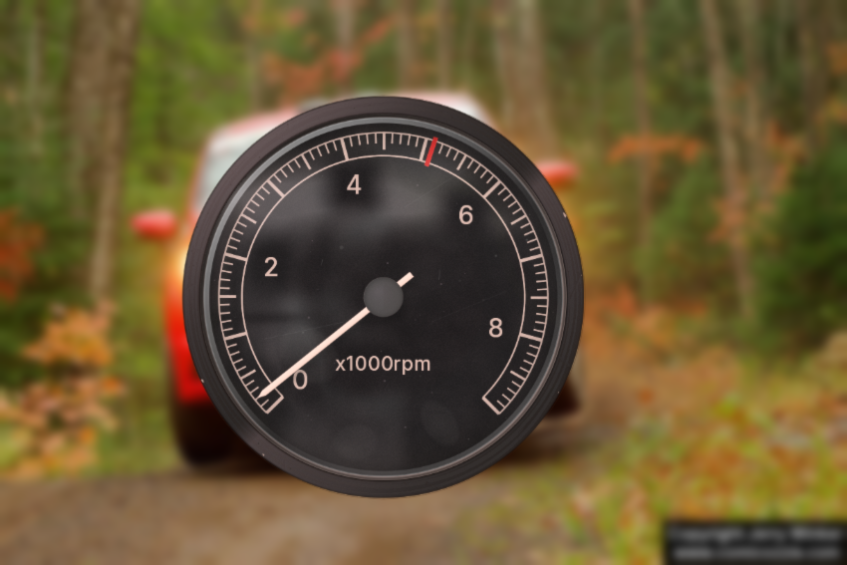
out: 200 rpm
